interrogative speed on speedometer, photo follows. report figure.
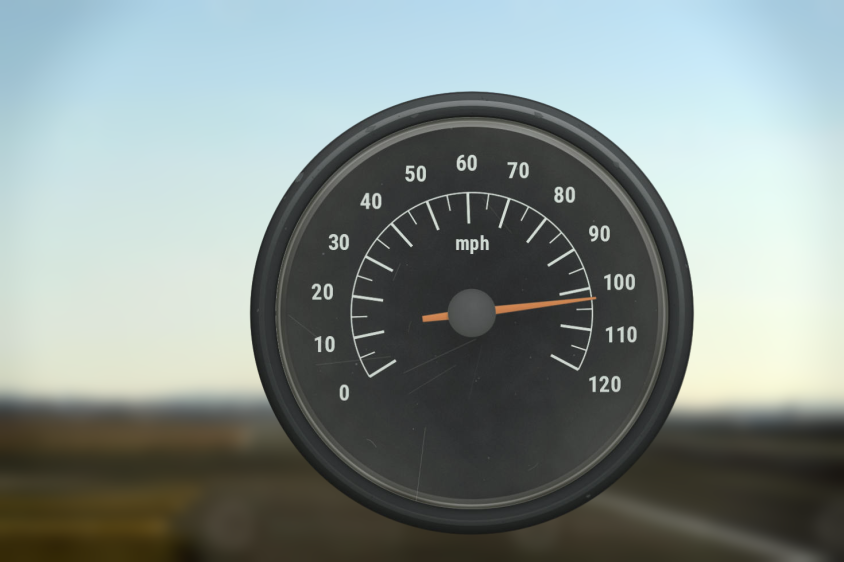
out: 102.5 mph
